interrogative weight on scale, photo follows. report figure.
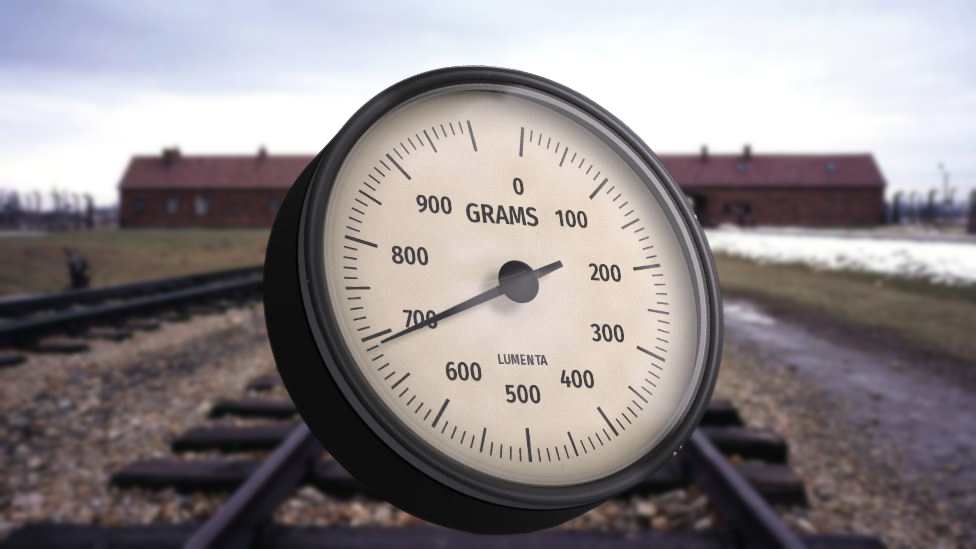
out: 690 g
